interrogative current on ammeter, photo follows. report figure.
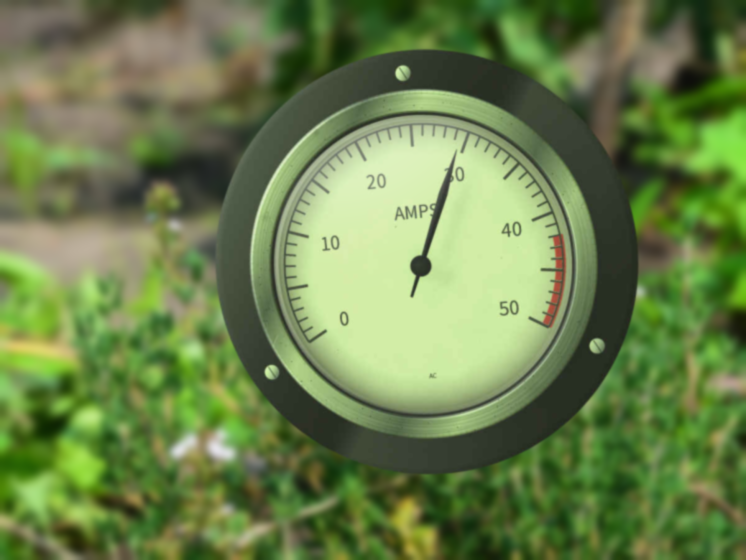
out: 29.5 A
